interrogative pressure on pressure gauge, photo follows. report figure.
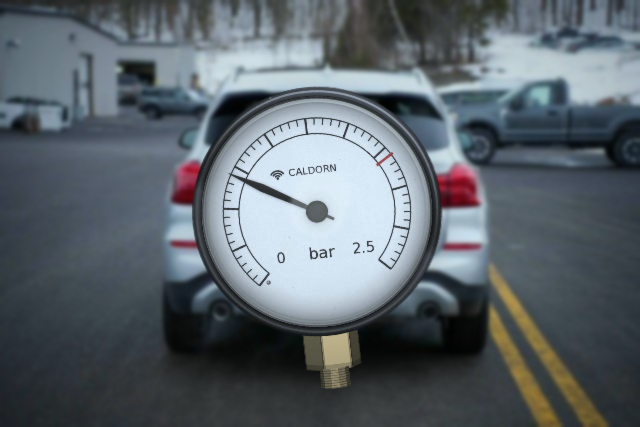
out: 0.7 bar
